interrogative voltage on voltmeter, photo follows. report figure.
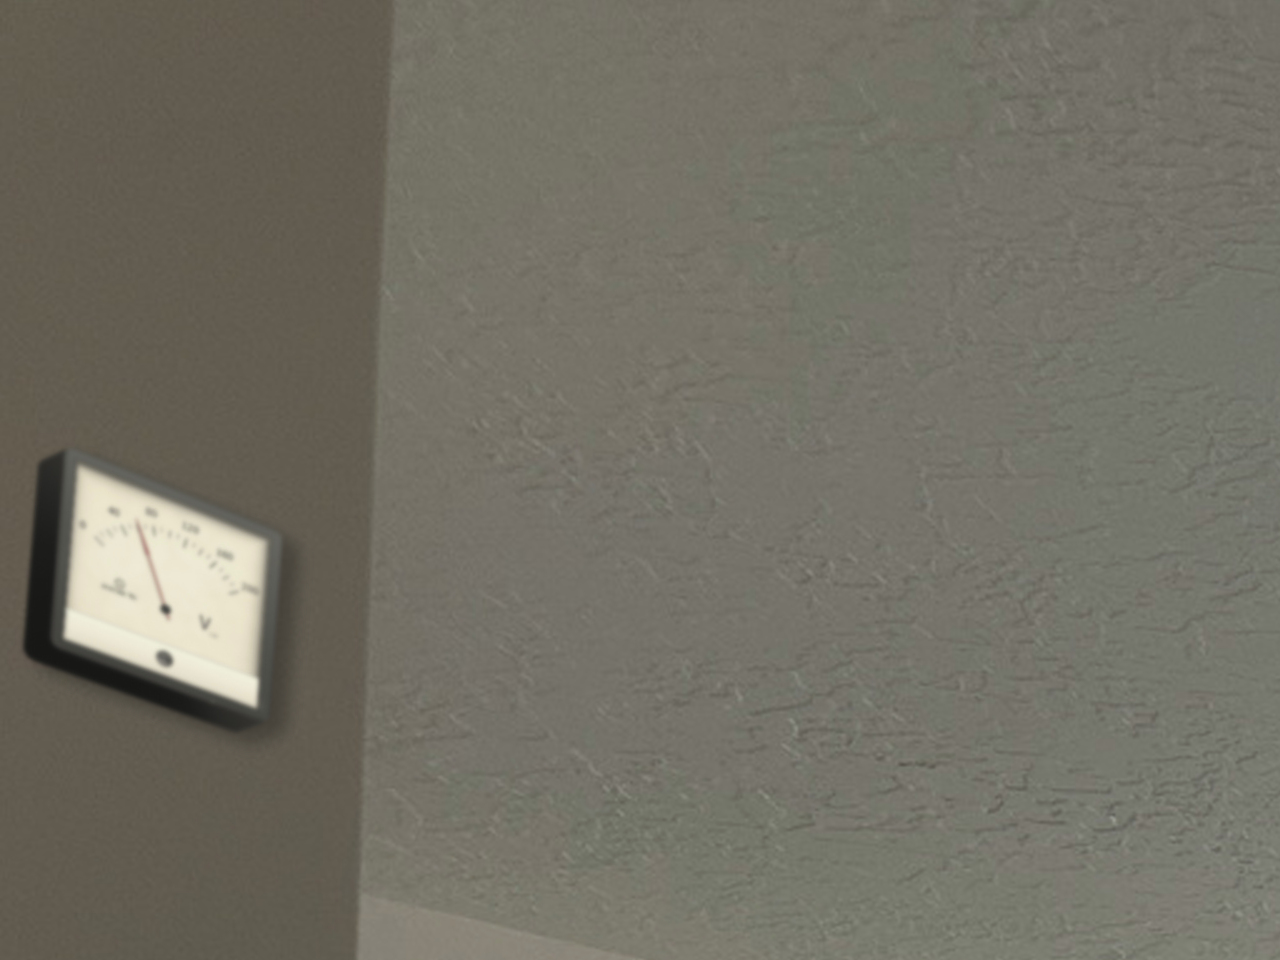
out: 60 V
